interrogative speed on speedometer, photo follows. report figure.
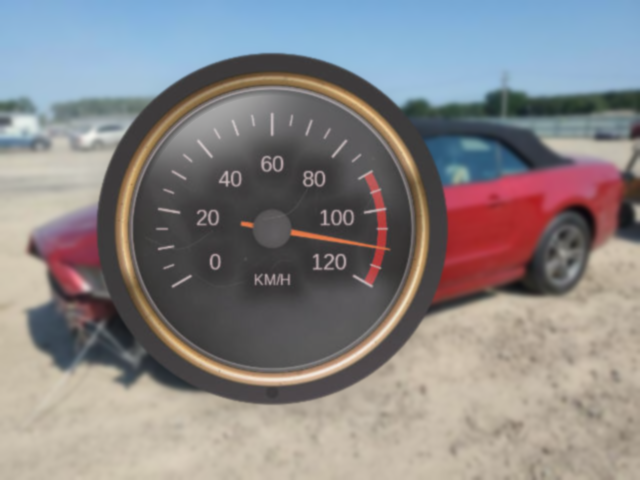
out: 110 km/h
